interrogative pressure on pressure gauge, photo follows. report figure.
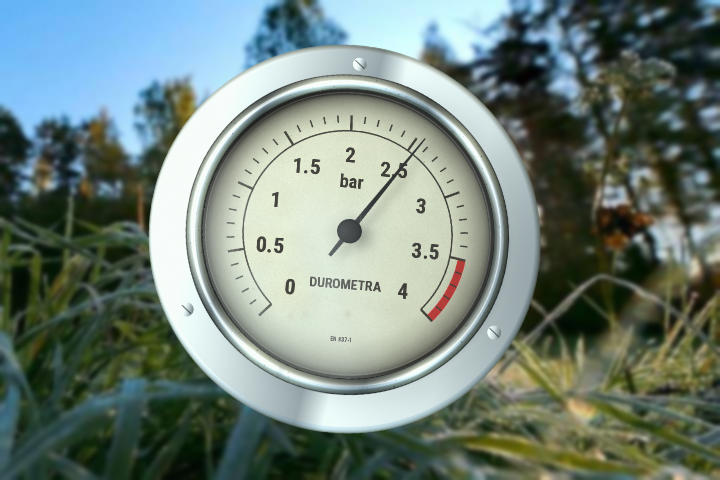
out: 2.55 bar
